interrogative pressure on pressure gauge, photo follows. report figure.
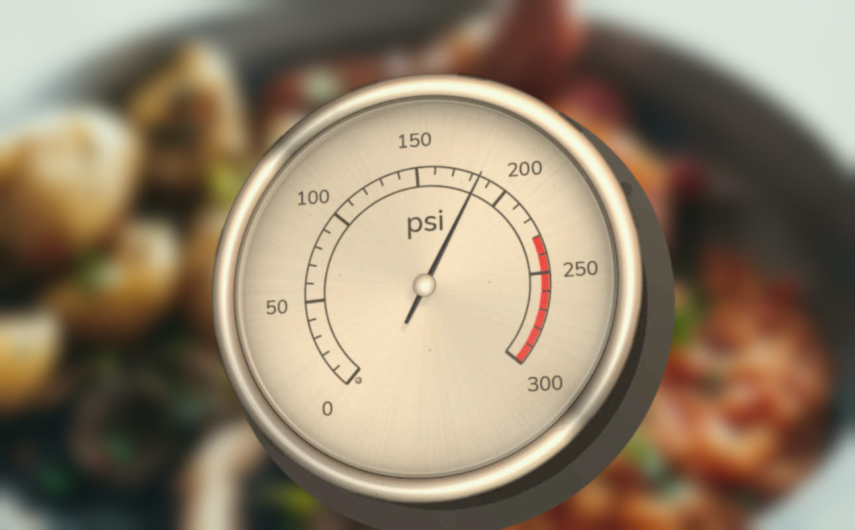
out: 185 psi
